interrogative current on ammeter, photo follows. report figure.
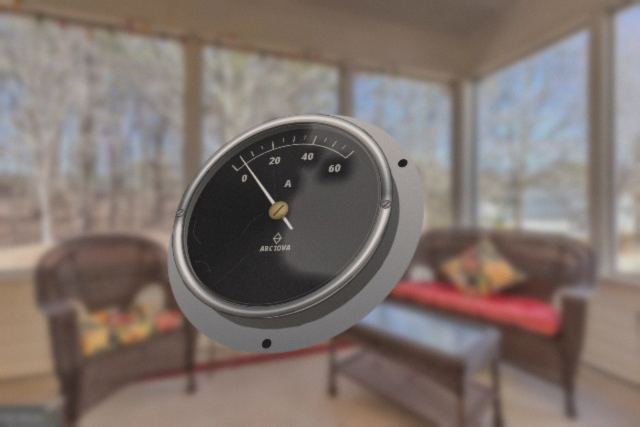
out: 5 A
